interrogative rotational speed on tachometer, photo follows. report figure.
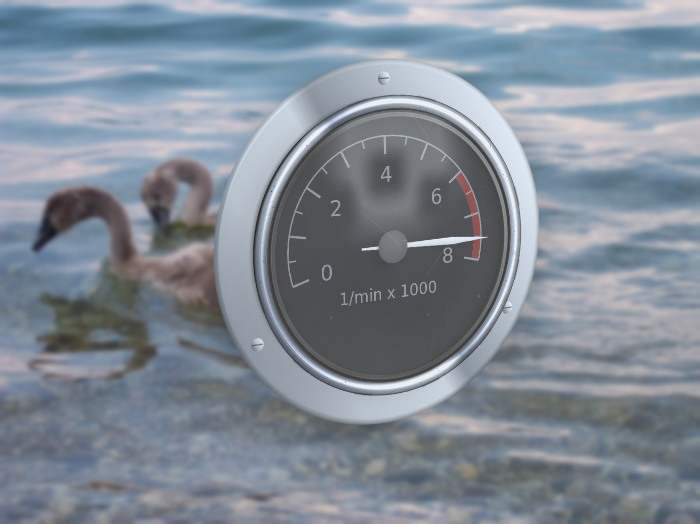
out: 7500 rpm
